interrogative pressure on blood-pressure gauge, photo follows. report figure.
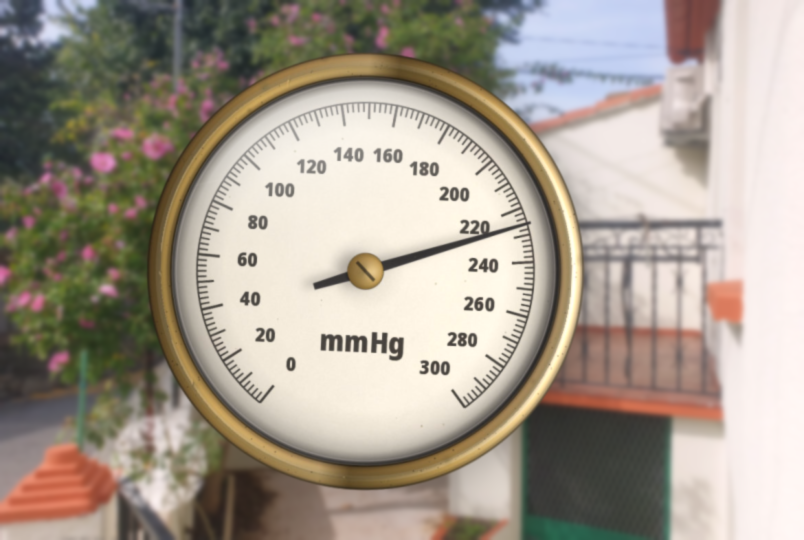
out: 226 mmHg
